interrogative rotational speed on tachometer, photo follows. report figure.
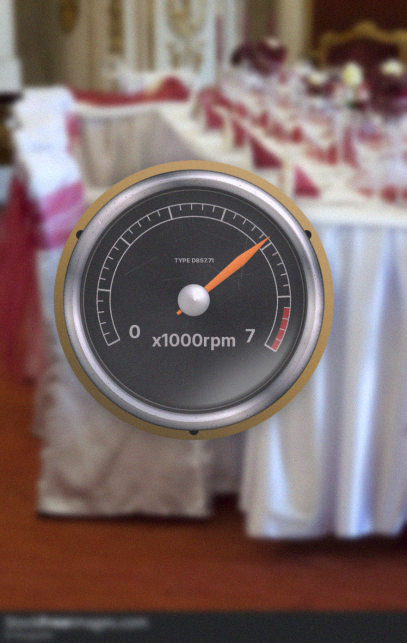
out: 4900 rpm
